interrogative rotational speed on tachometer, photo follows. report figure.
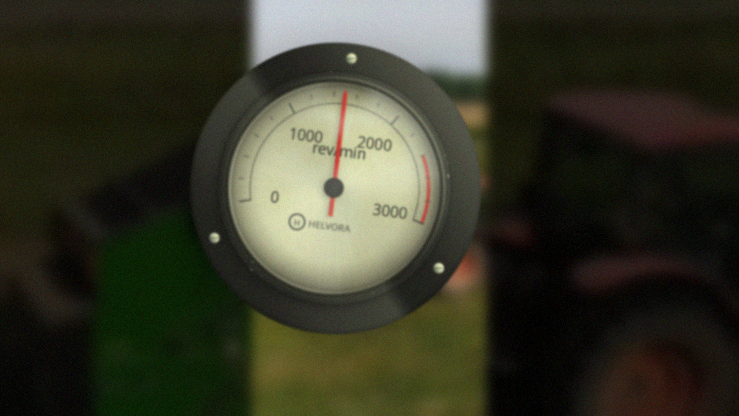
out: 1500 rpm
